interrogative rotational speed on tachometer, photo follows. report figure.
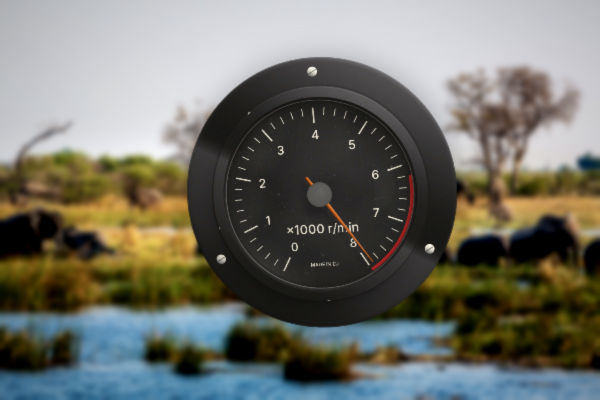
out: 7900 rpm
